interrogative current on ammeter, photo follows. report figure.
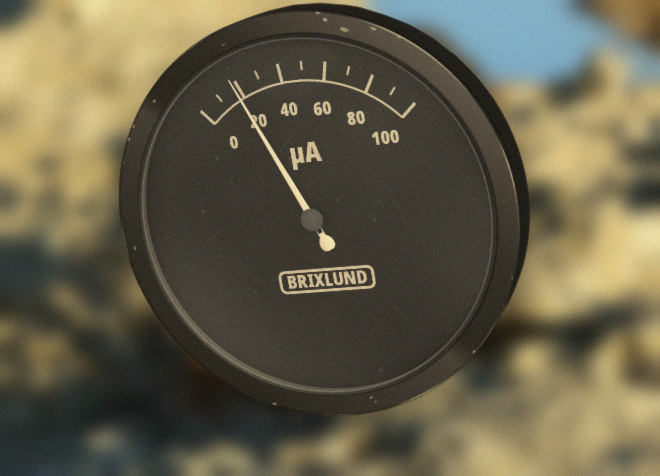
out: 20 µA
